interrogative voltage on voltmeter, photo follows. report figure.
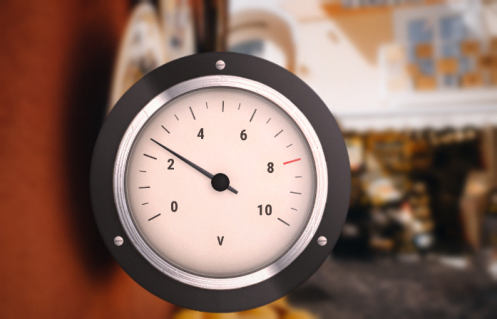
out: 2.5 V
